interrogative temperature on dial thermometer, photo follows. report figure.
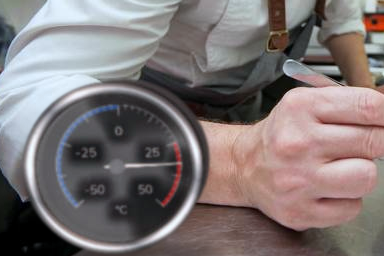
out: 32.5 °C
